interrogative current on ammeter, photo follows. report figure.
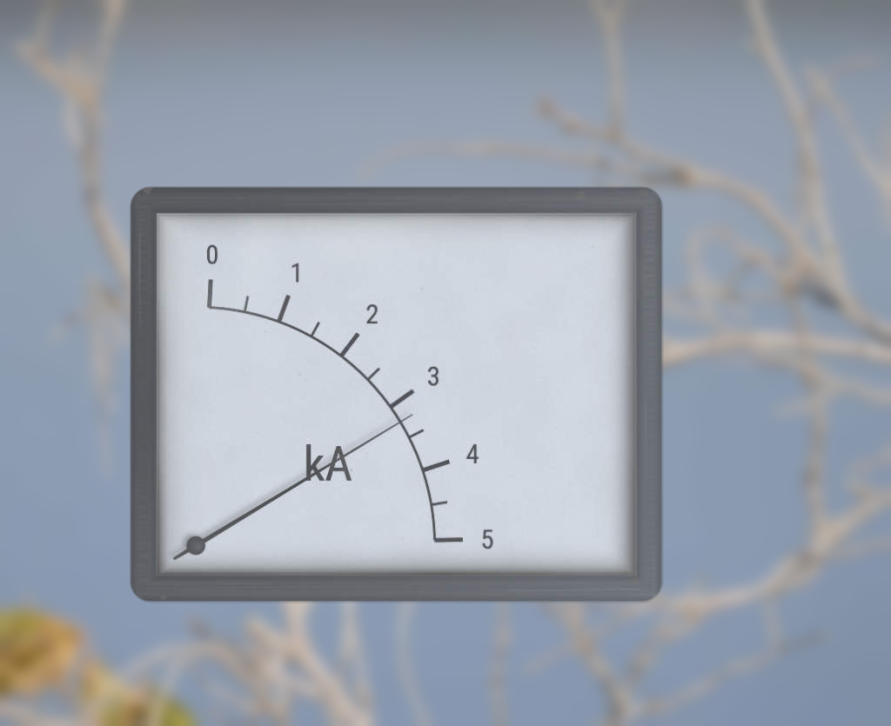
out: 3.25 kA
